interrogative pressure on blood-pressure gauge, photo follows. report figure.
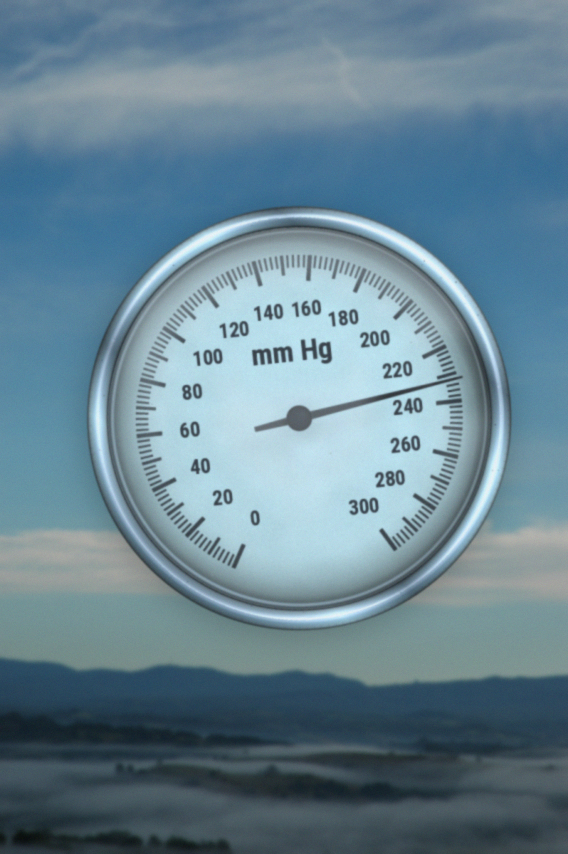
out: 232 mmHg
